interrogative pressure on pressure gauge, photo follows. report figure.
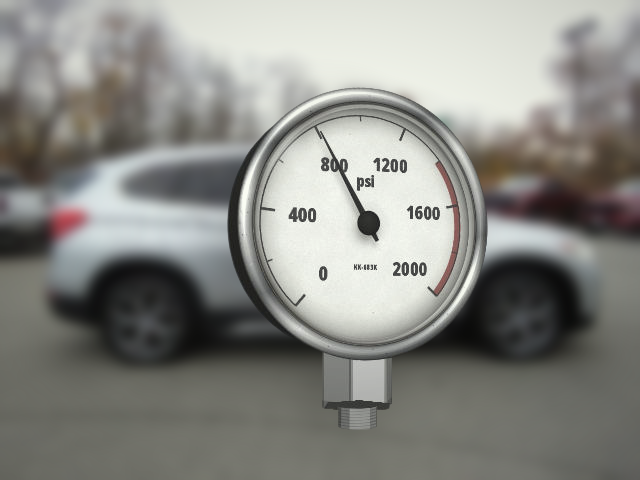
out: 800 psi
